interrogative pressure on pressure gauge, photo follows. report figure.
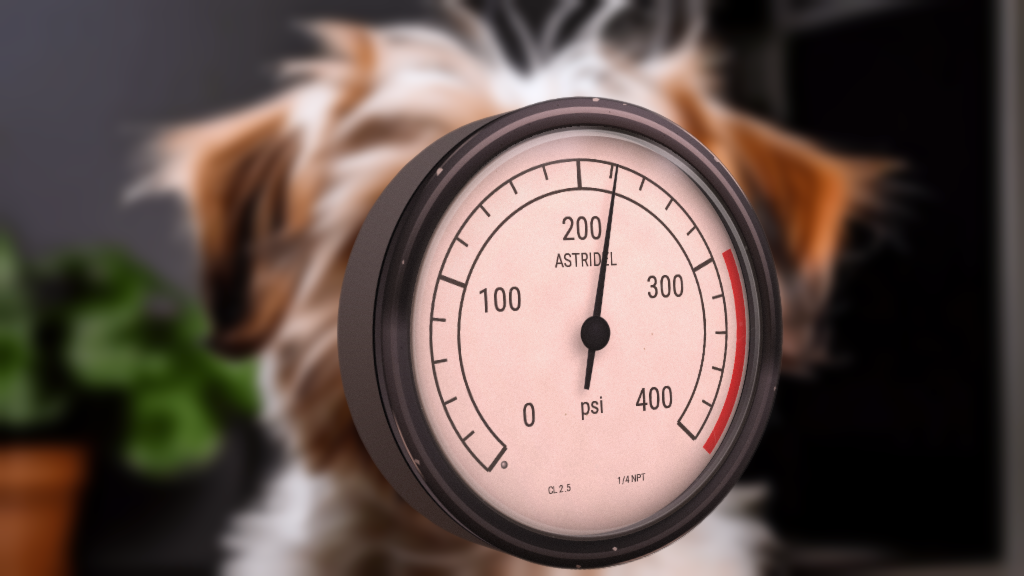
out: 220 psi
